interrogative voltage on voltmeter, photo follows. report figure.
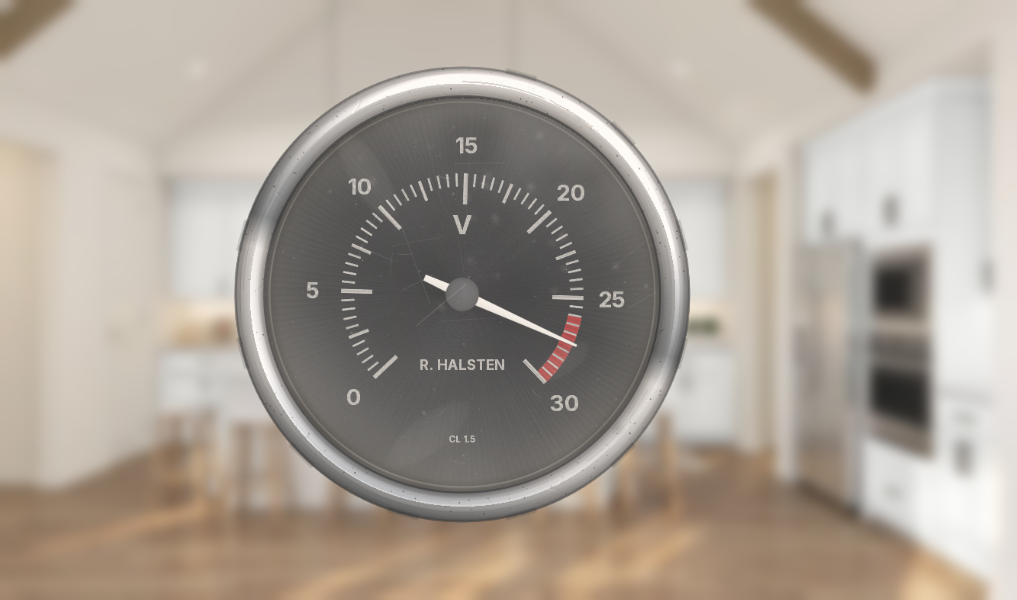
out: 27.5 V
